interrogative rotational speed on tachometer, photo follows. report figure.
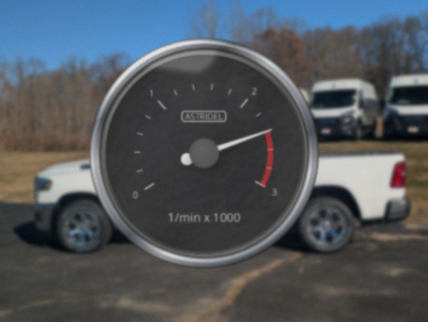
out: 2400 rpm
